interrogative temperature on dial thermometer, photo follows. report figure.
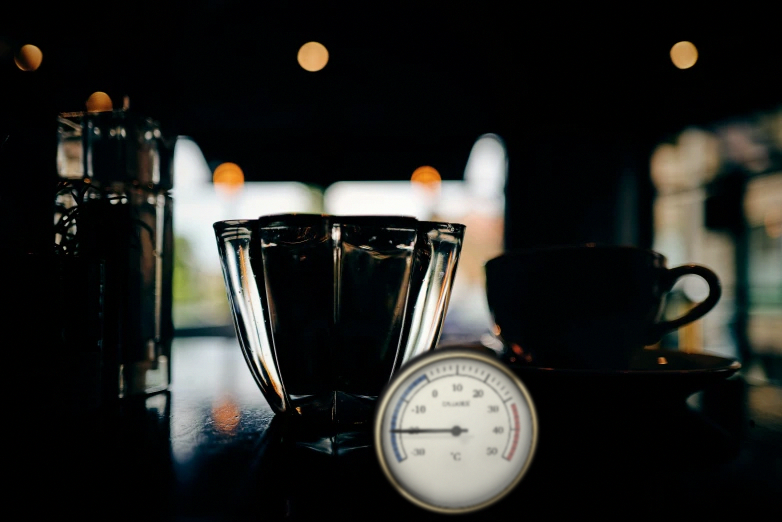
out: -20 °C
